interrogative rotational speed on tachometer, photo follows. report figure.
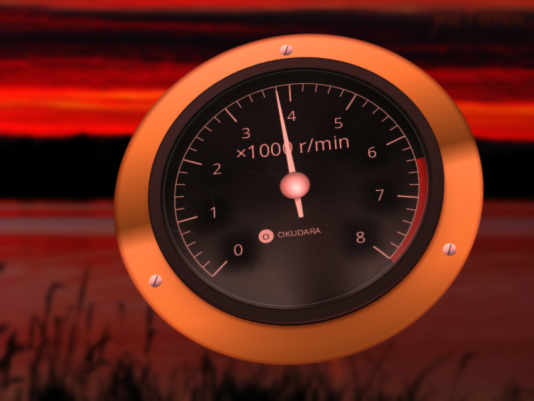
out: 3800 rpm
